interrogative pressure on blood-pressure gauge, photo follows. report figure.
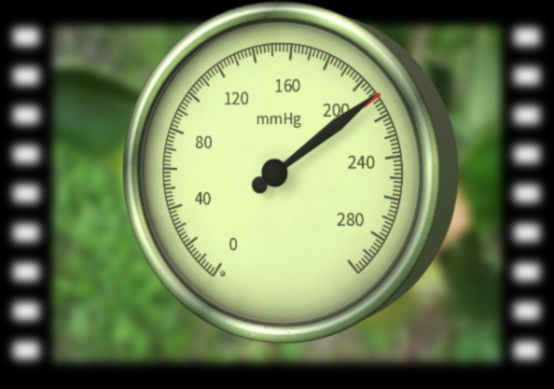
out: 210 mmHg
